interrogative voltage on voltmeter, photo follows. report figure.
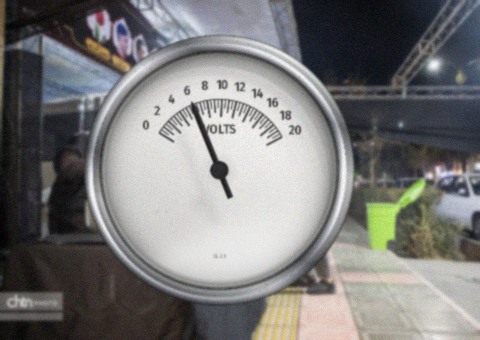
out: 6 V
